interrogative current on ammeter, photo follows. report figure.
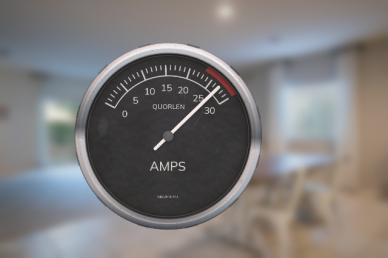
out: 27 A
